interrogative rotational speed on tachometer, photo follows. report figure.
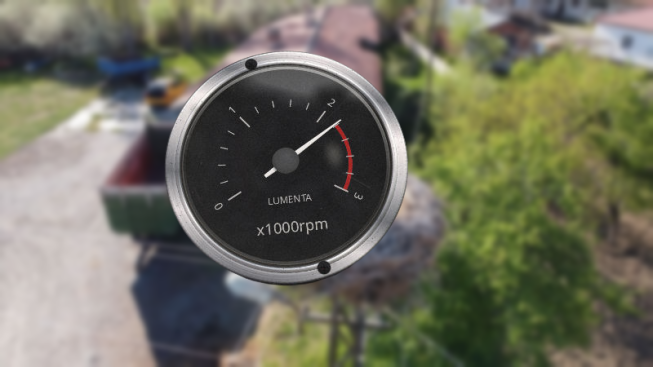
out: 2200 rpm
